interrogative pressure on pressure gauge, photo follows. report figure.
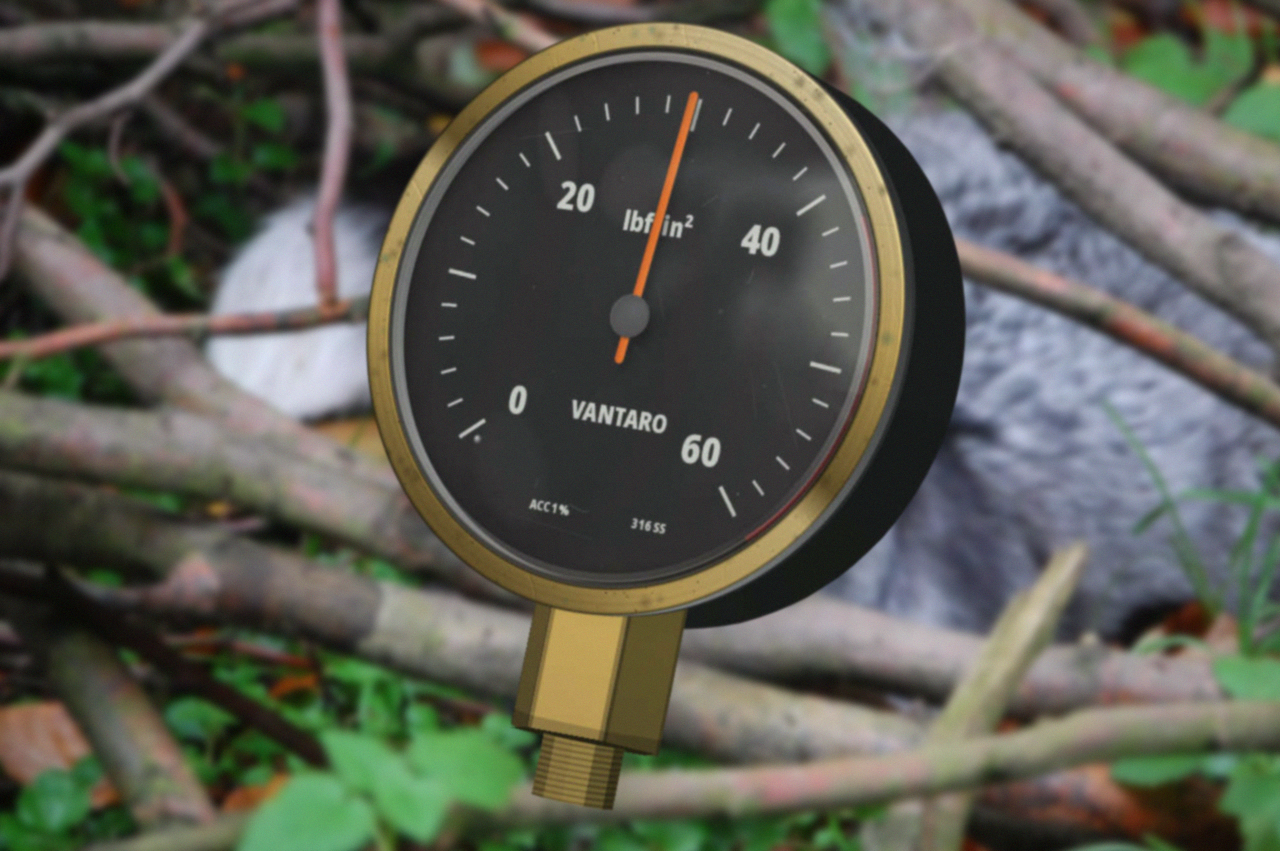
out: 30 psi
